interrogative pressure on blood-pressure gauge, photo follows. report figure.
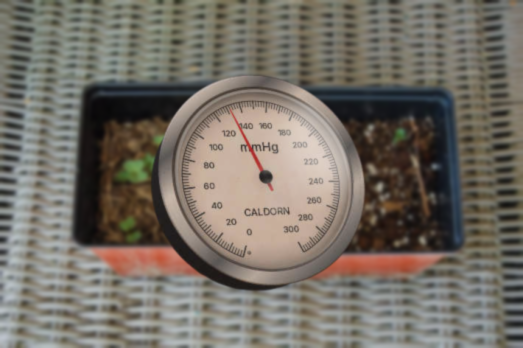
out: 130 mmHg
